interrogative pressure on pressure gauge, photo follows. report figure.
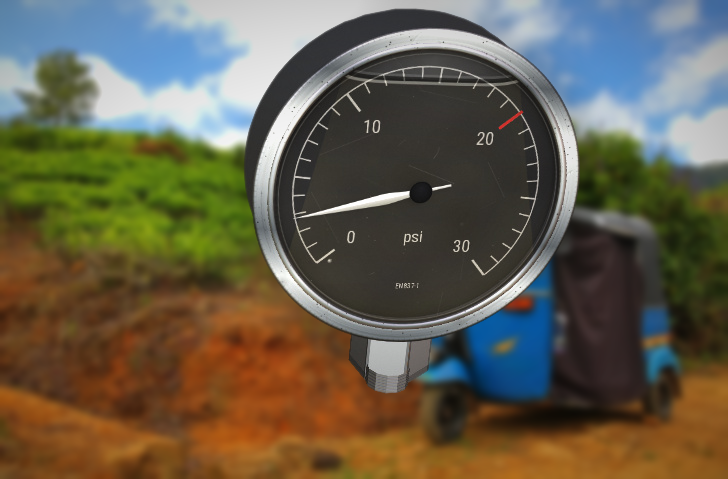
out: 3 psi
